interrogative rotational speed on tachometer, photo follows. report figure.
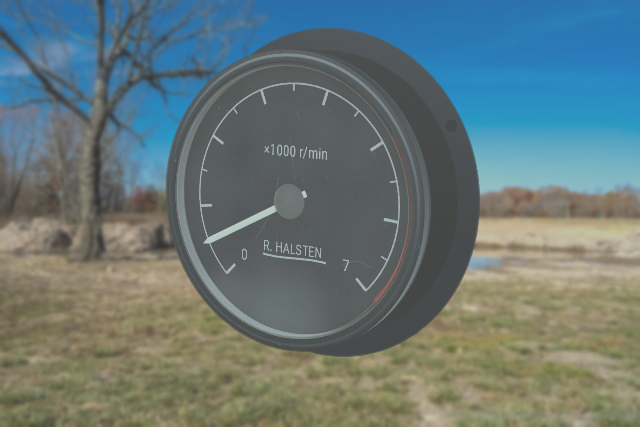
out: 500 rpm
